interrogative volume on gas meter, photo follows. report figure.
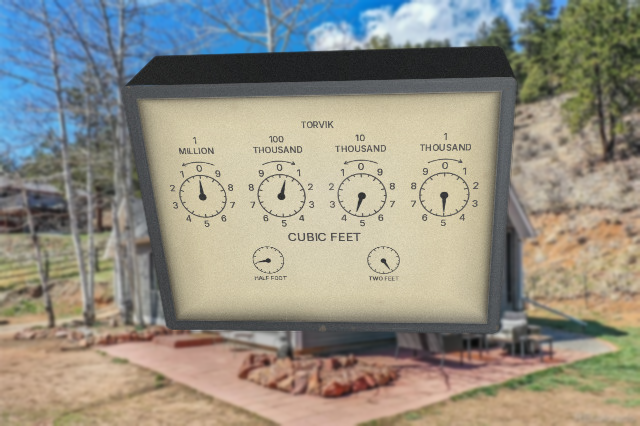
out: 4500 ft³
